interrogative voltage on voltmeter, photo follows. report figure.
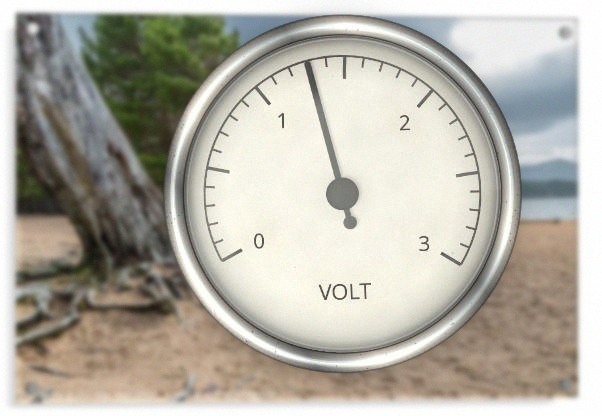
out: 1.3 V
